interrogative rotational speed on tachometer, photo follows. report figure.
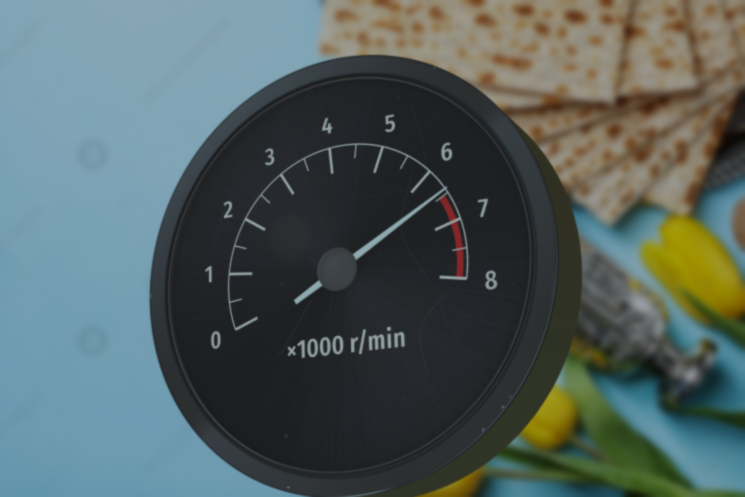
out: 6500 rpm
